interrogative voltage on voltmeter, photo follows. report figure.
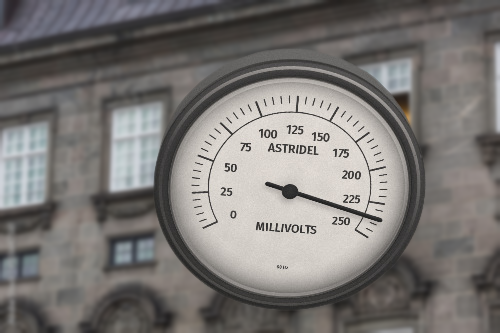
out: 235 mV
